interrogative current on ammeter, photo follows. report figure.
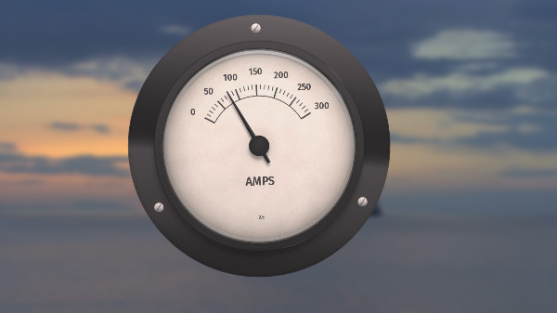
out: 80 A
